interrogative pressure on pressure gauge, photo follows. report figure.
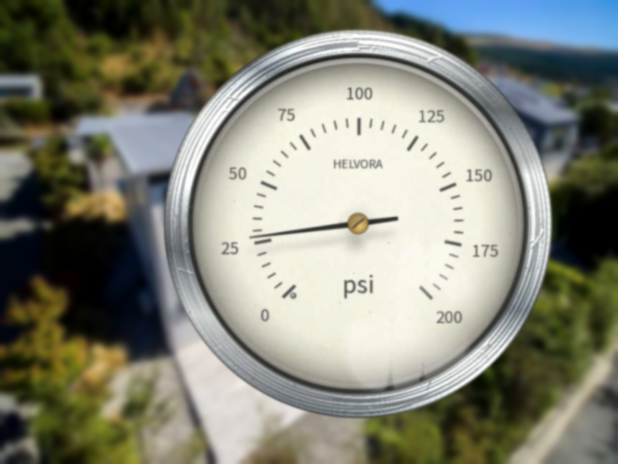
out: 27.5 psi
